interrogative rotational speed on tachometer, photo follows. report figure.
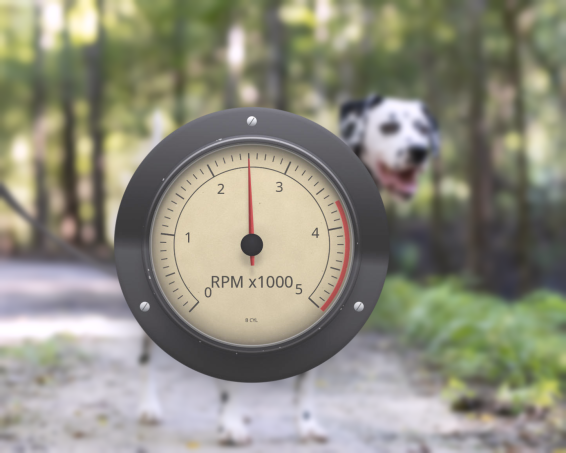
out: 2500 rpm
